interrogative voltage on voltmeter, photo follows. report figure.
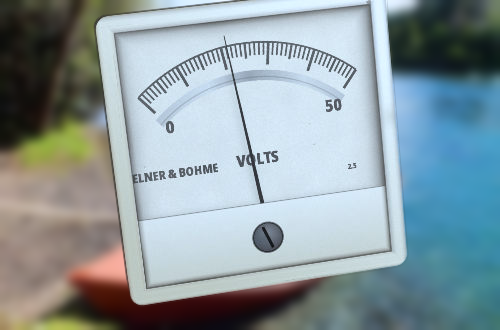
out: 21 V
